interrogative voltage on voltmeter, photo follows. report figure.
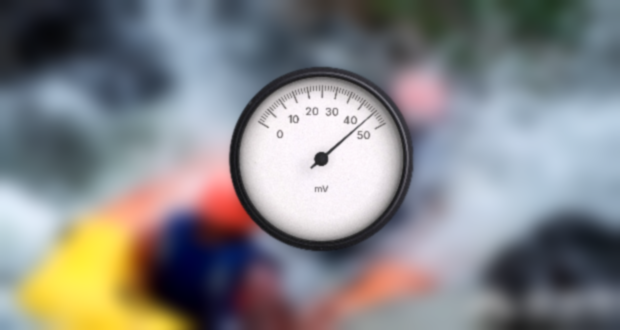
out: 45 mV
